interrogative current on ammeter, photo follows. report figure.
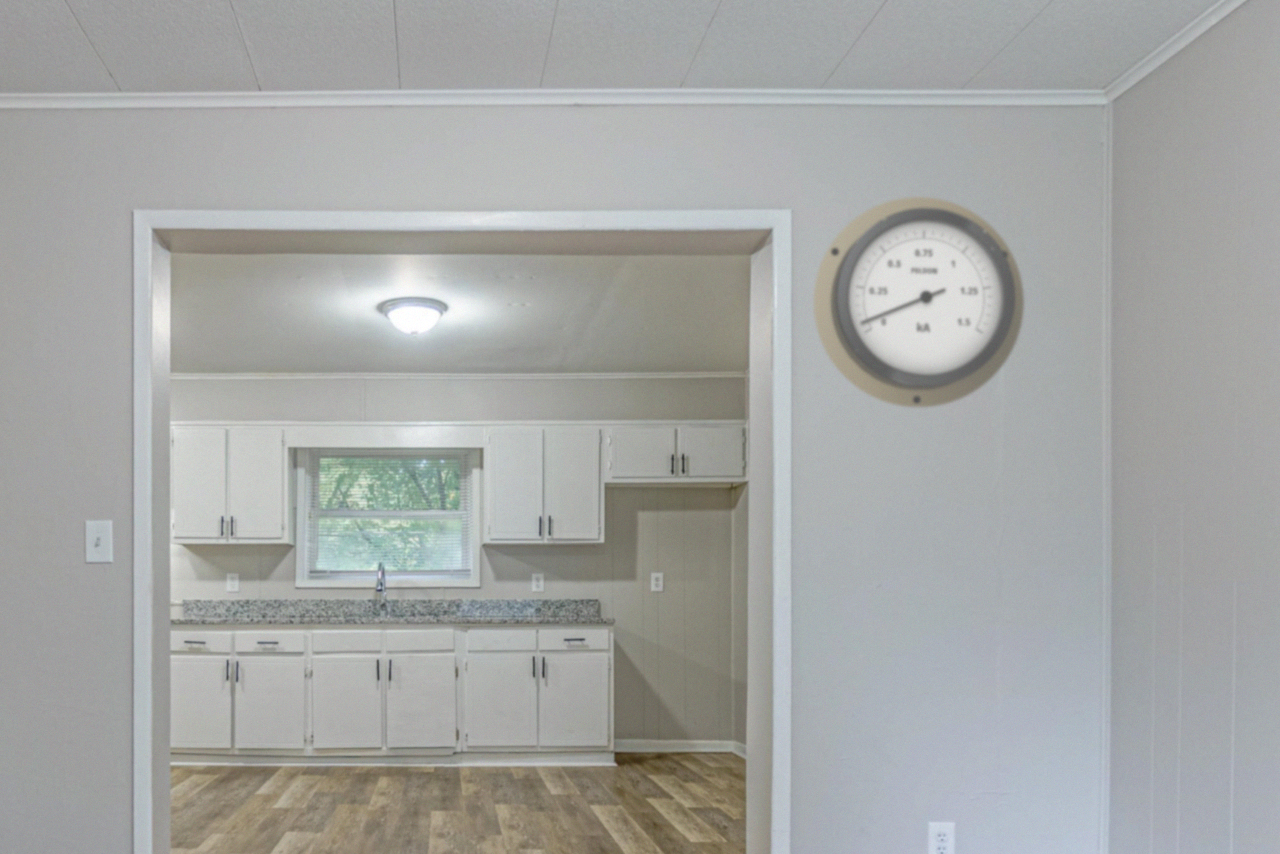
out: 0.05 kA
